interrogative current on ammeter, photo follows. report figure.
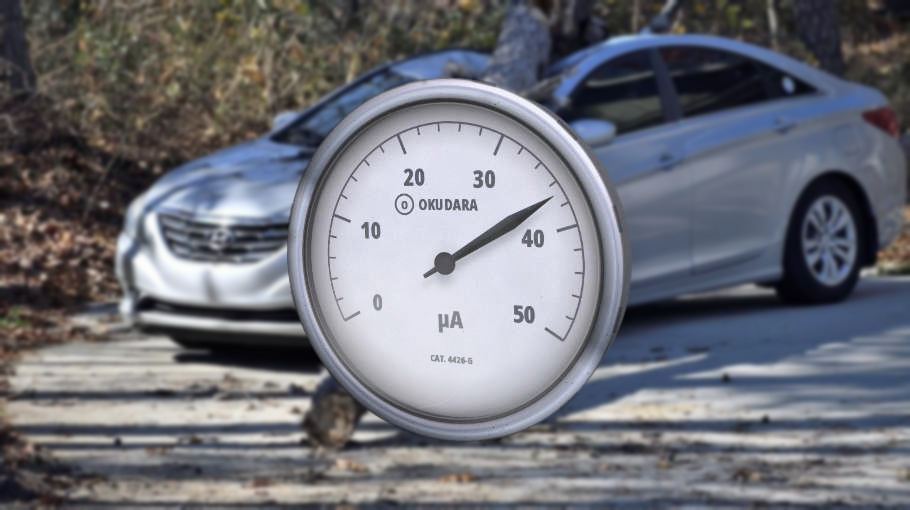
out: 37 µA
